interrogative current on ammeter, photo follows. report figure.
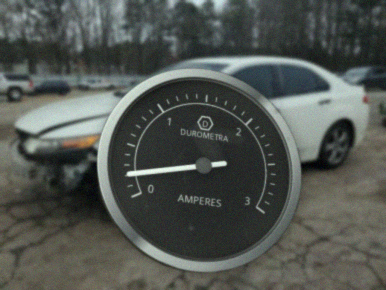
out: 0.2 A
